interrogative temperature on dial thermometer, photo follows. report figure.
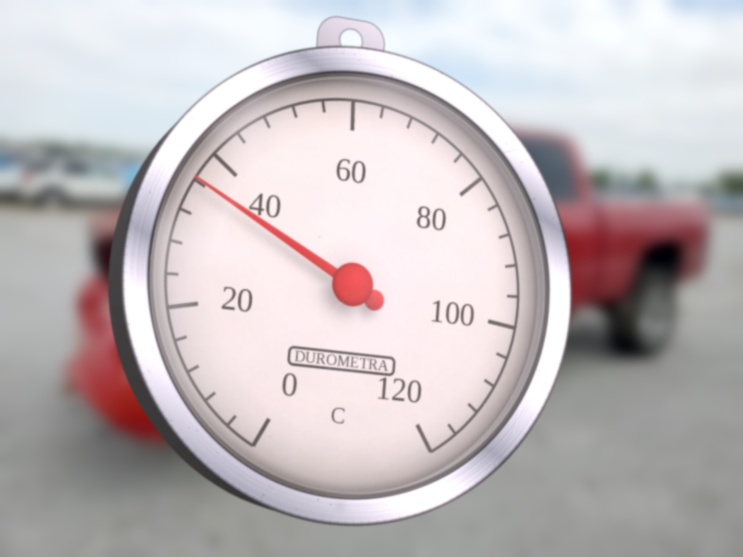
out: 36 °C
